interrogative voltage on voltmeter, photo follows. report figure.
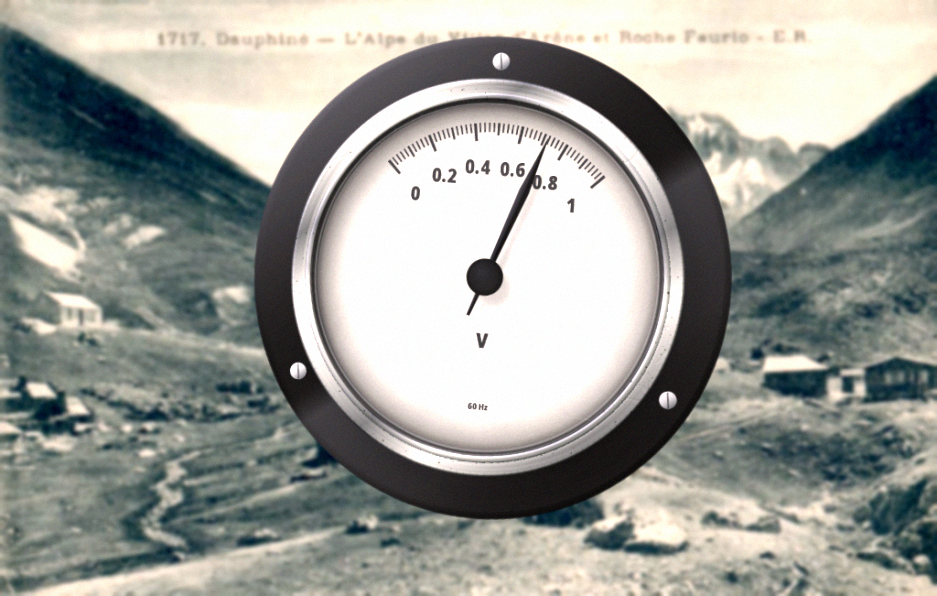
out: 0.72 V
